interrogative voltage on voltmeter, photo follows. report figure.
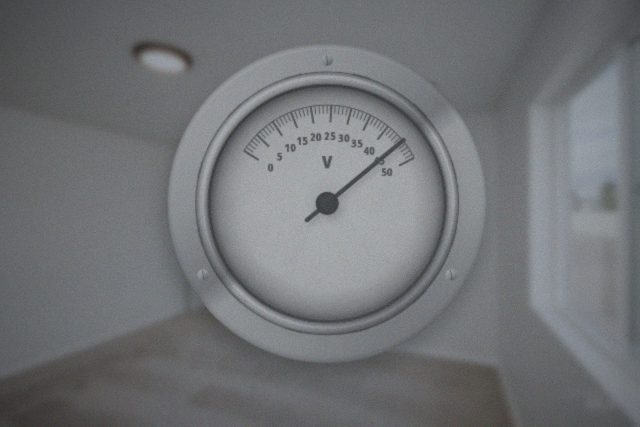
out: 45 V
